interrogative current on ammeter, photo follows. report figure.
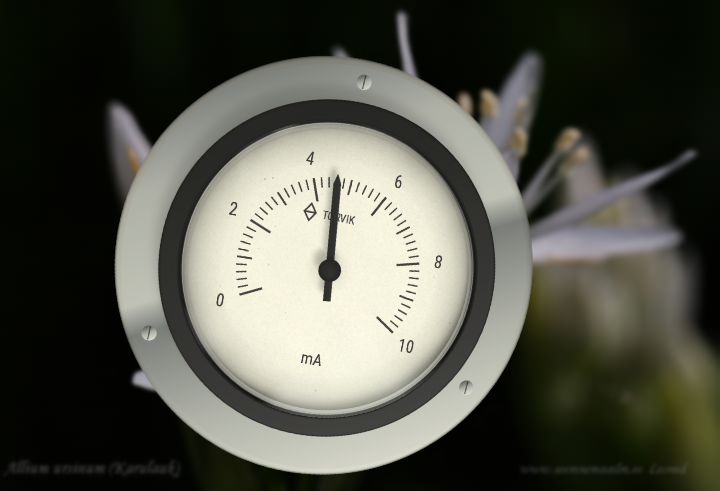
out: 4.6 mA
